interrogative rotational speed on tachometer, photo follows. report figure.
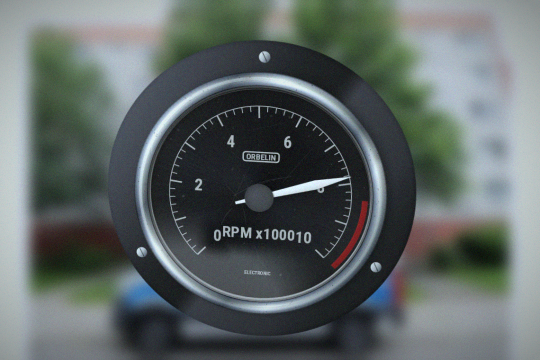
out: 7800 rpm
